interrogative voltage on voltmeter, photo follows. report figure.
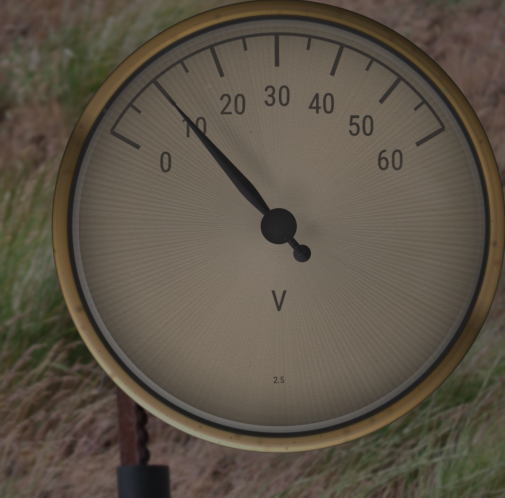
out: 10 V
